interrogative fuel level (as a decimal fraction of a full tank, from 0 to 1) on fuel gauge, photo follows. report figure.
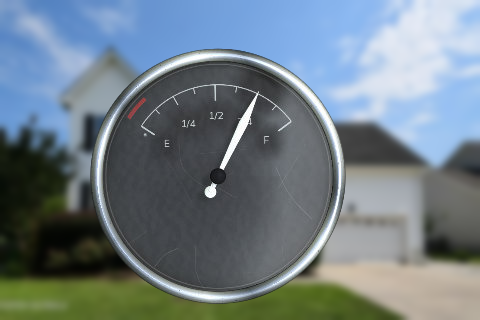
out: 0.75
